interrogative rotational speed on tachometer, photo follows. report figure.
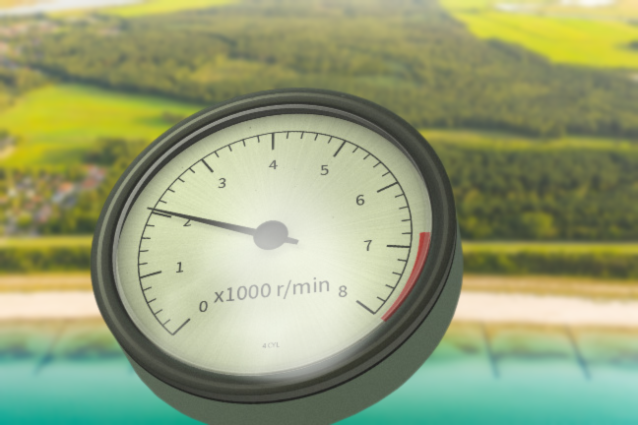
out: 2000 rpm
